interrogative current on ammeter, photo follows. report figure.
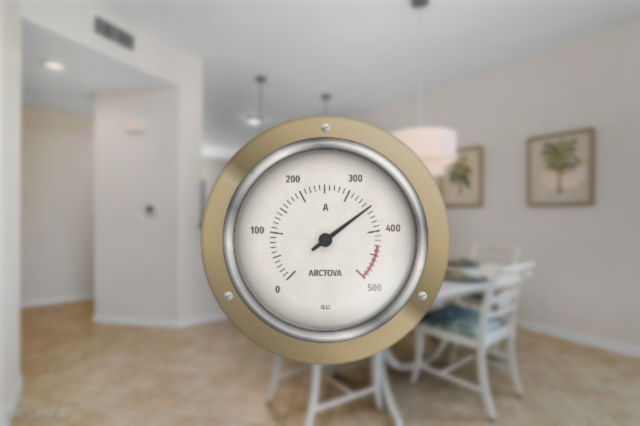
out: 350 A
